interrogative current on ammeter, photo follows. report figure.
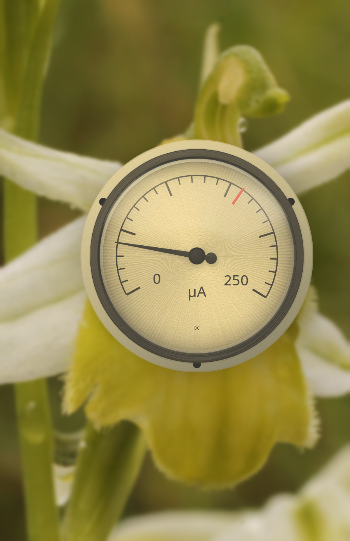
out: 40 µA
